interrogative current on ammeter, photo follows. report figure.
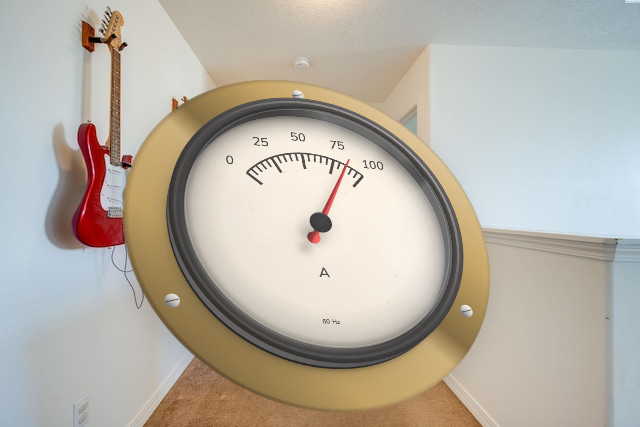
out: 85 A
